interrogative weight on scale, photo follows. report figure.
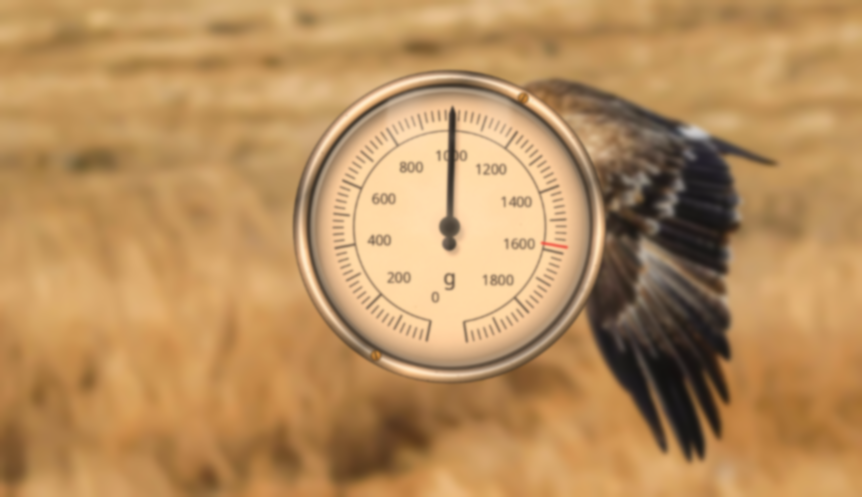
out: 1000 g
